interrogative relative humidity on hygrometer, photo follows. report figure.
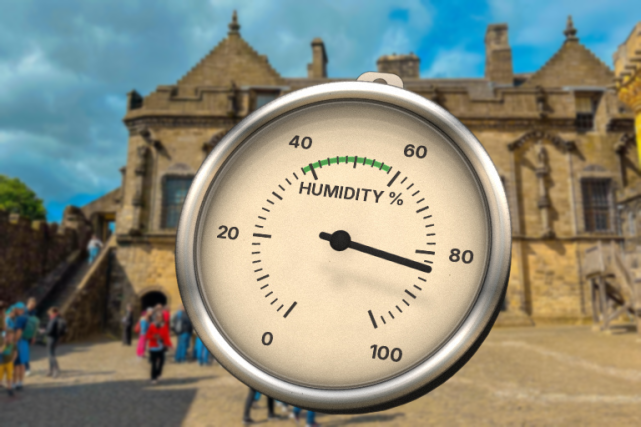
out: 84 %
